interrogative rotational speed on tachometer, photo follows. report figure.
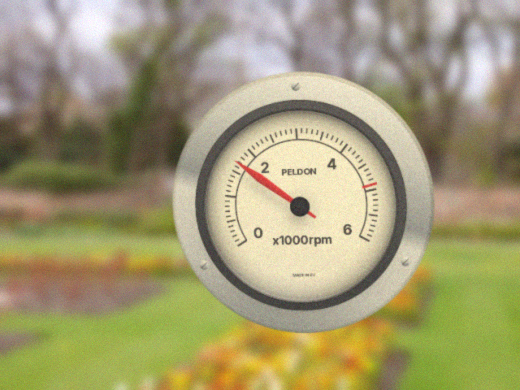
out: 1700 rpm
